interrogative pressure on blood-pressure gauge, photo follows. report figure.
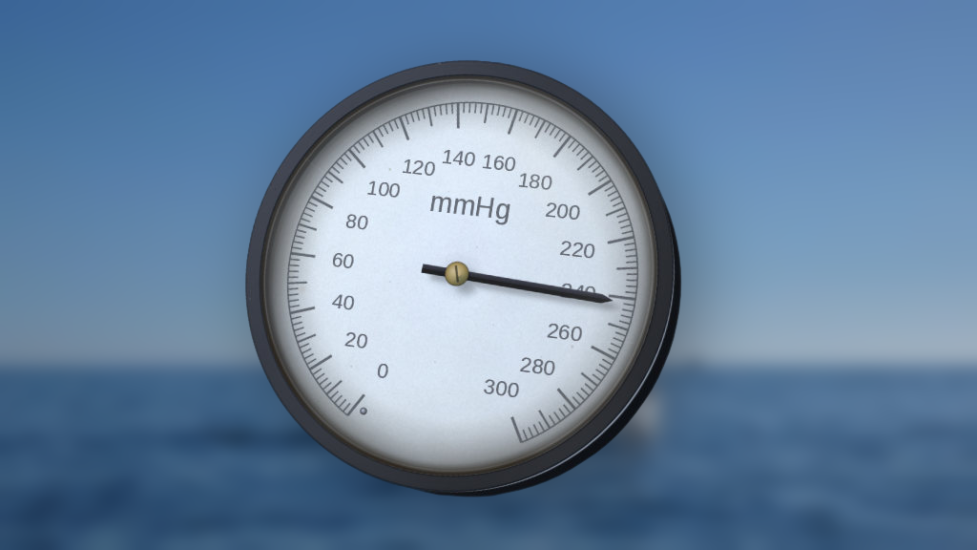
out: 242 mmHg
